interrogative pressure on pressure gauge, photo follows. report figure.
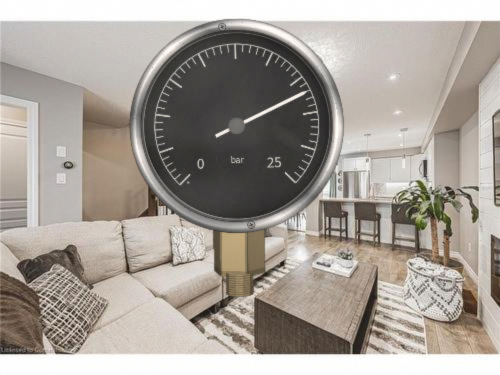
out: 18.5 bar
